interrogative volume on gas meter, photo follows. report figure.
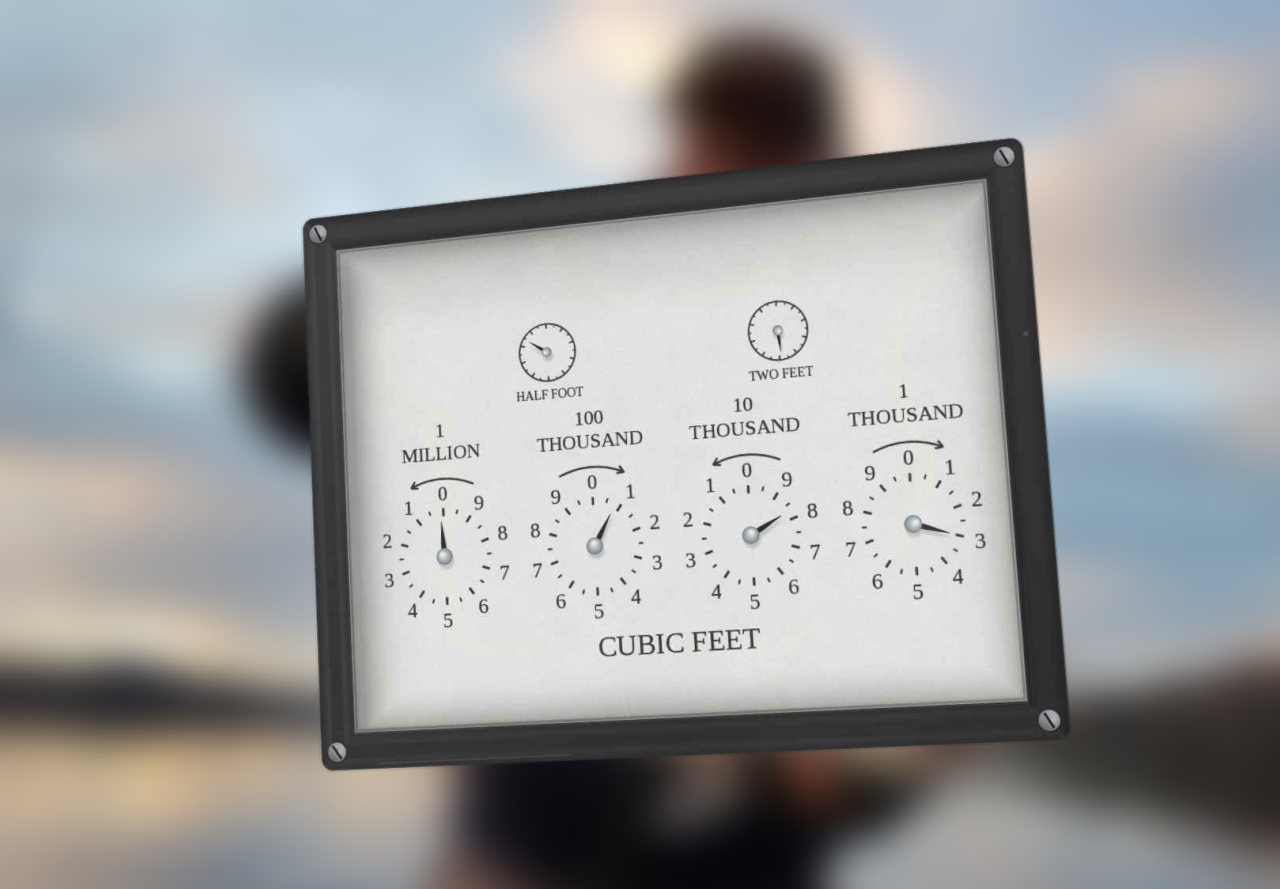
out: 8300 ft³
